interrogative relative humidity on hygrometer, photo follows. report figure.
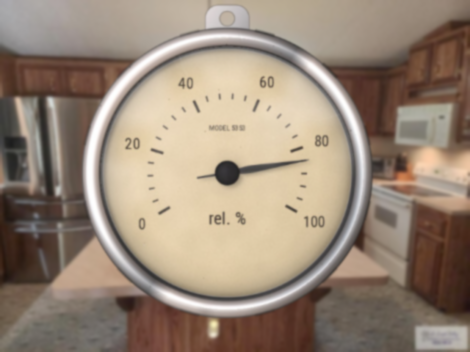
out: 84 %
